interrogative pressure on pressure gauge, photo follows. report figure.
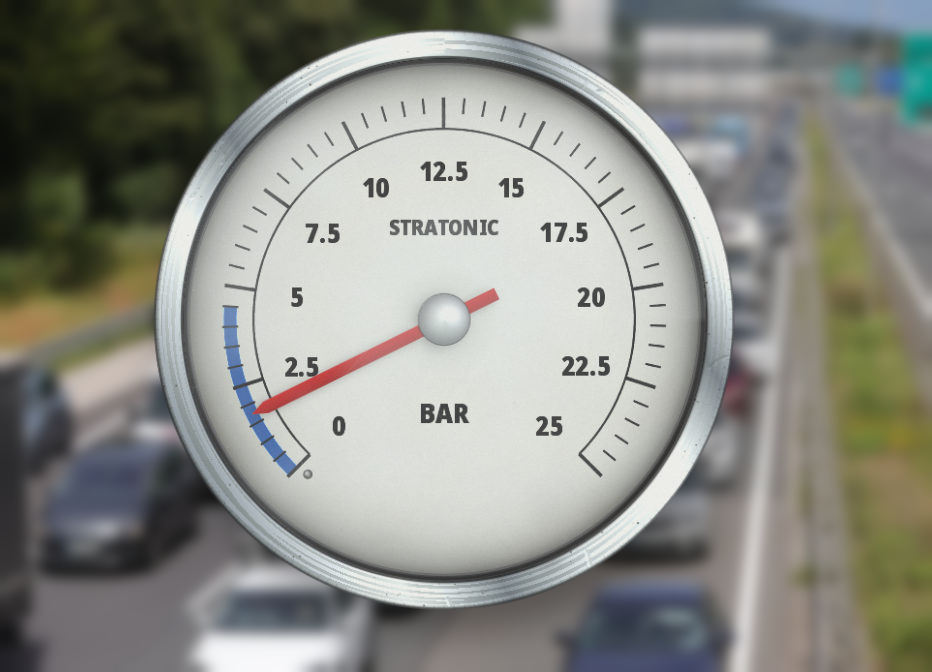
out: 1.75 bar
